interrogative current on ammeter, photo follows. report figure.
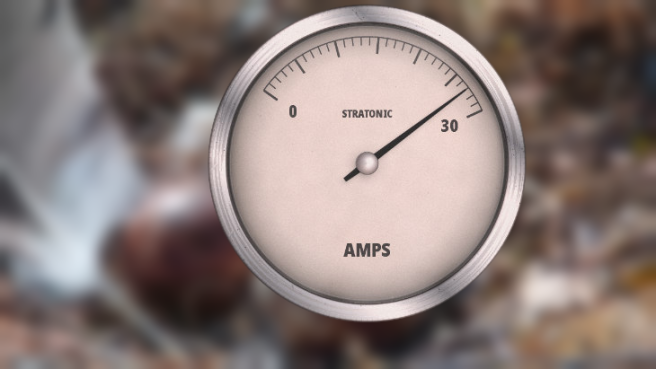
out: 27 A
